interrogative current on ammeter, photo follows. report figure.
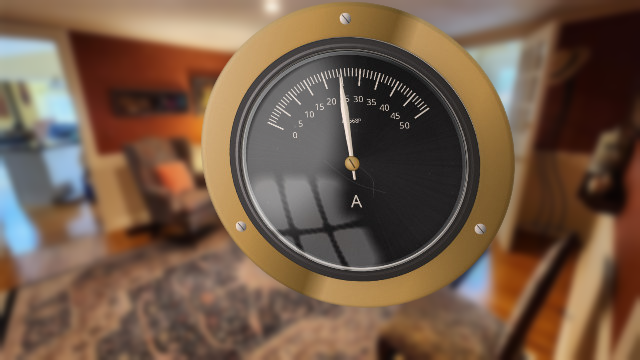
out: 25 A
